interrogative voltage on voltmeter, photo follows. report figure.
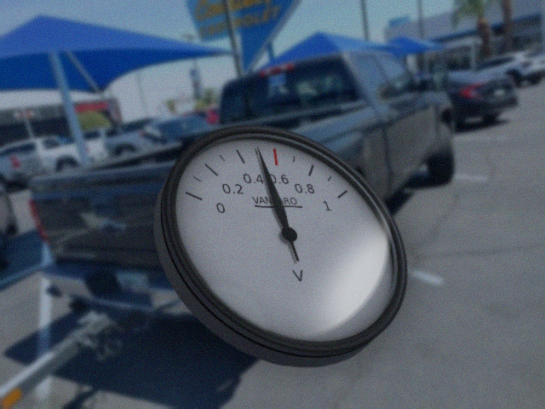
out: 0.5 V
